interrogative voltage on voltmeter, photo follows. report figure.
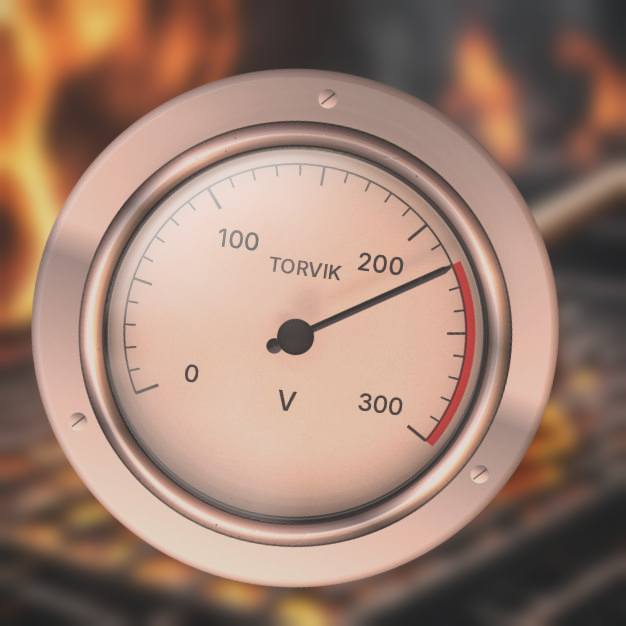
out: 220 V
